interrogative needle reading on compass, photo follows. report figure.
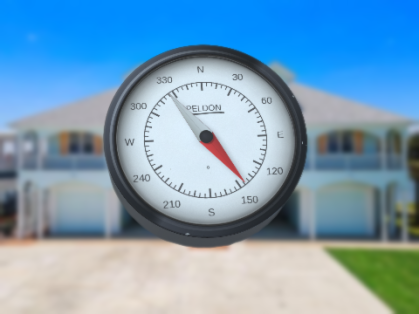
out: 145 °
